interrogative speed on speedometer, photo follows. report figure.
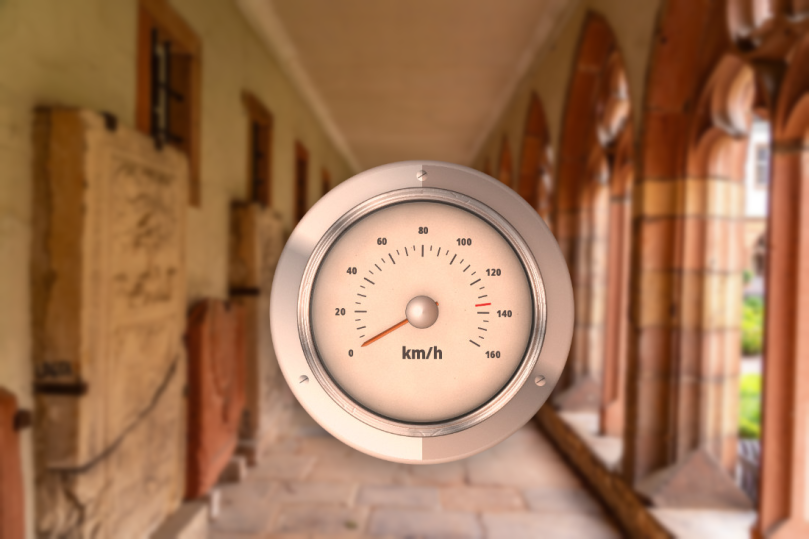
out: 0 km/h
